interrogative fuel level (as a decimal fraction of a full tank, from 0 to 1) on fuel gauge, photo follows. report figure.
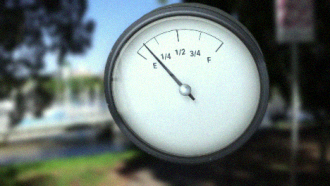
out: 0.125
